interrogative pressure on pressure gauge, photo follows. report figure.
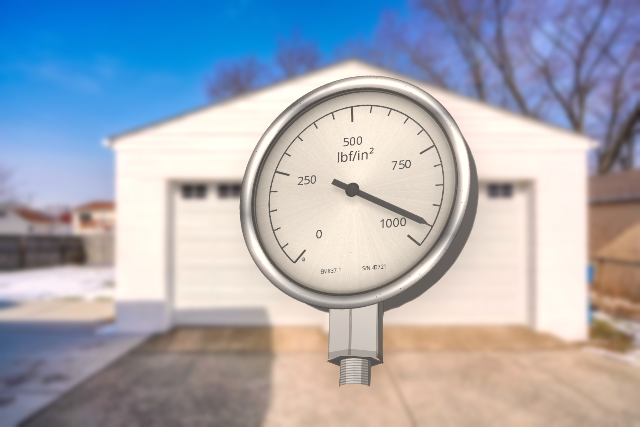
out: 950 psi
